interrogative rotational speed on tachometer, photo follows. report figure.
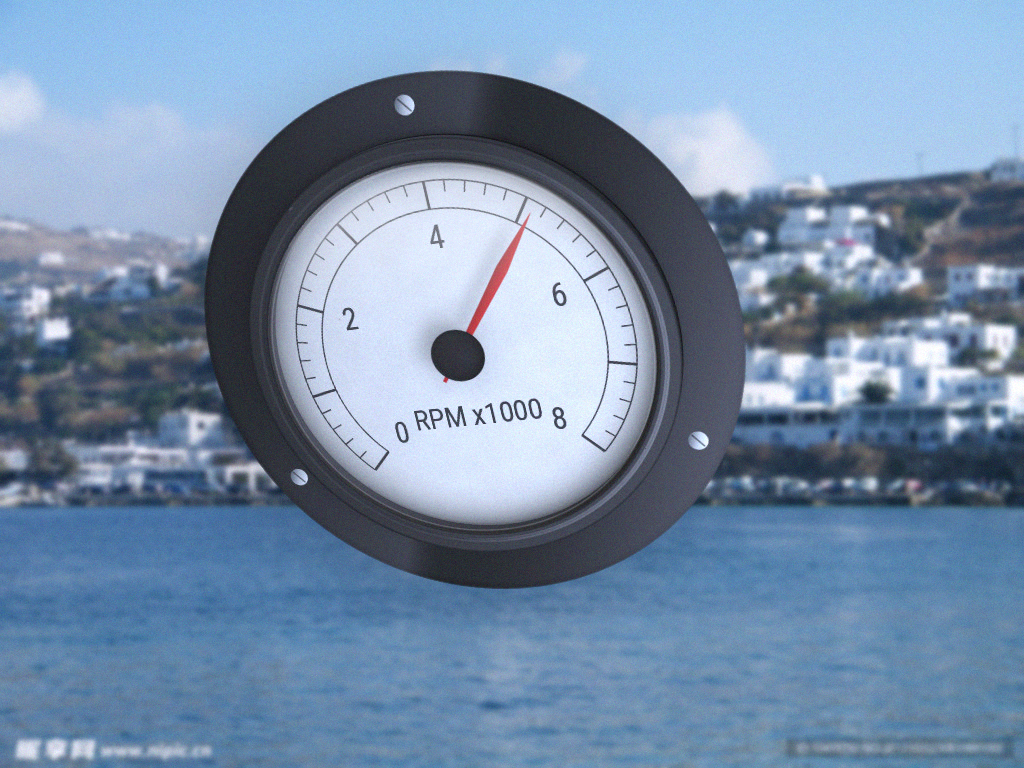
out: 5100 rpm
